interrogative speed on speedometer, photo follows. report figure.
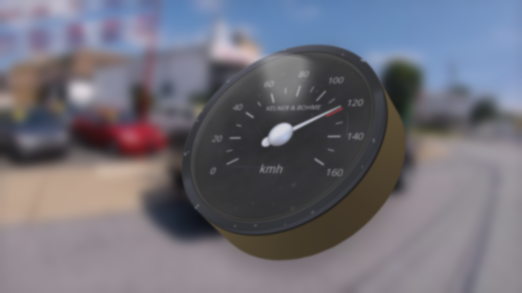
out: 120 km/h
